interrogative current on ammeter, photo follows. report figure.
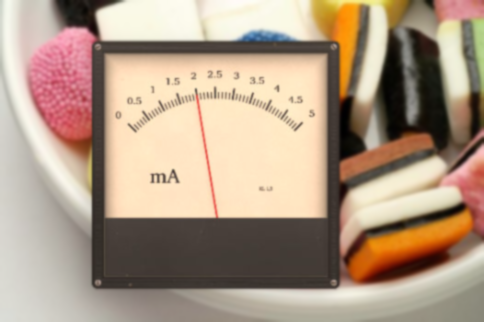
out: 2 mA
